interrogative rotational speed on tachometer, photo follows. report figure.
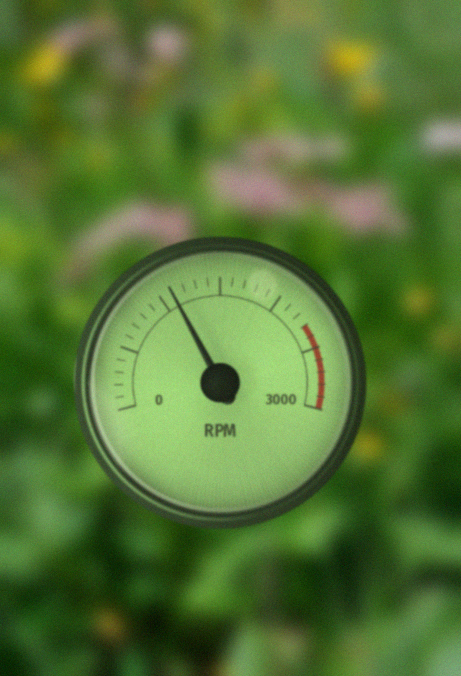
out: 1100 rpm
